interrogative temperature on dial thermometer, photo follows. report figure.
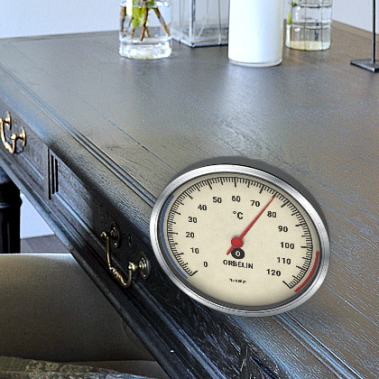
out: 75 °C
